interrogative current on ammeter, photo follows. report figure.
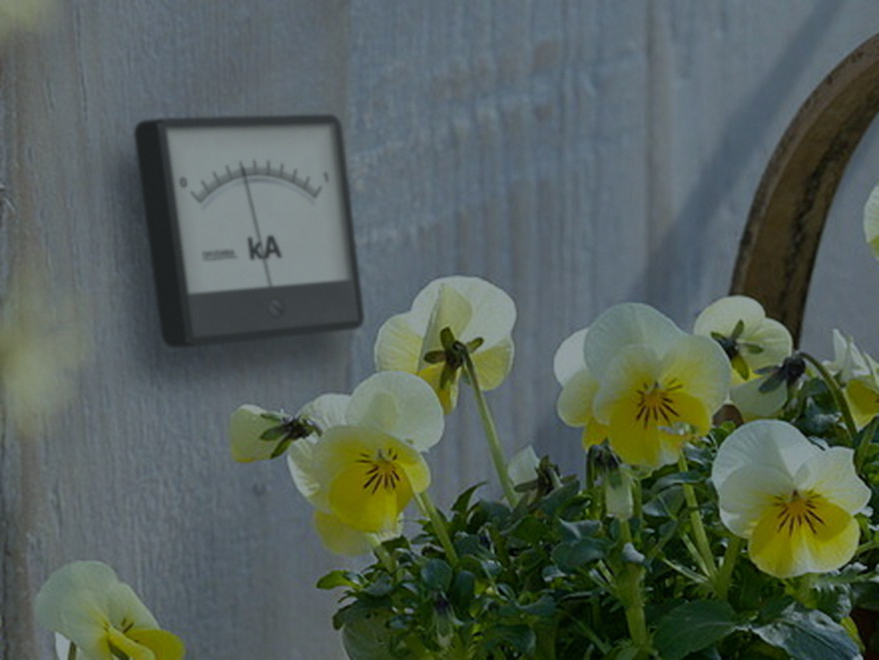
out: 0.4 kA
